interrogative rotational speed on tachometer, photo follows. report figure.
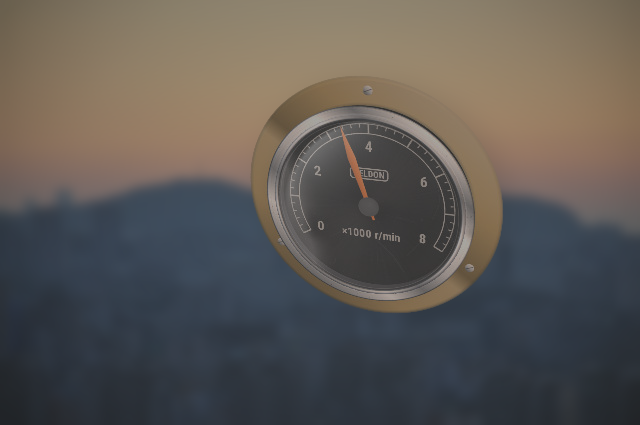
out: 3400 rpm
